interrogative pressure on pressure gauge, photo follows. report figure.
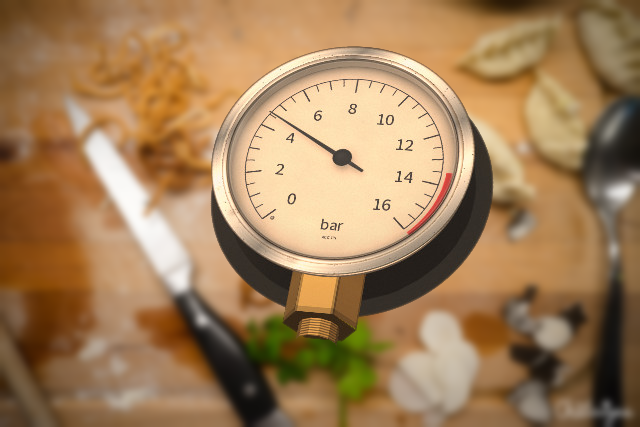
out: 4.5 bar
